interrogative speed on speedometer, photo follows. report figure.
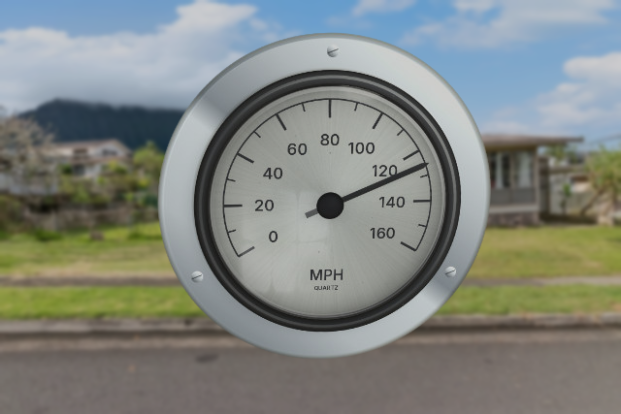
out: 125 mph
